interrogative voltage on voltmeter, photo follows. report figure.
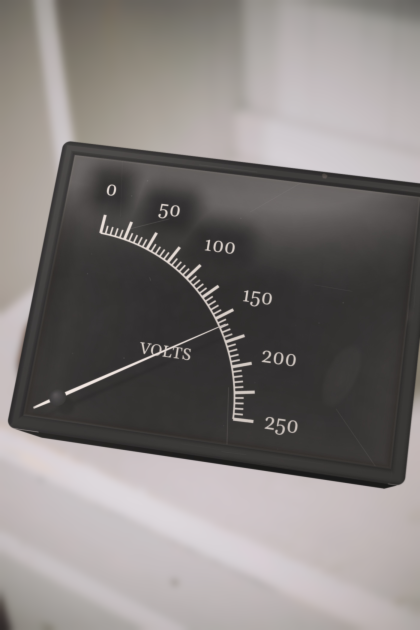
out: 160 V
